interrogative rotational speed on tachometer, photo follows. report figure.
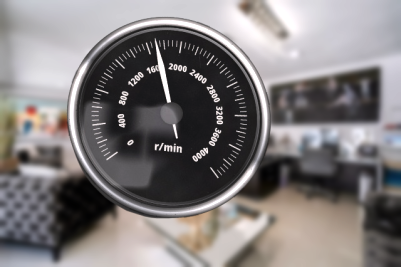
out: 1700 rpm
